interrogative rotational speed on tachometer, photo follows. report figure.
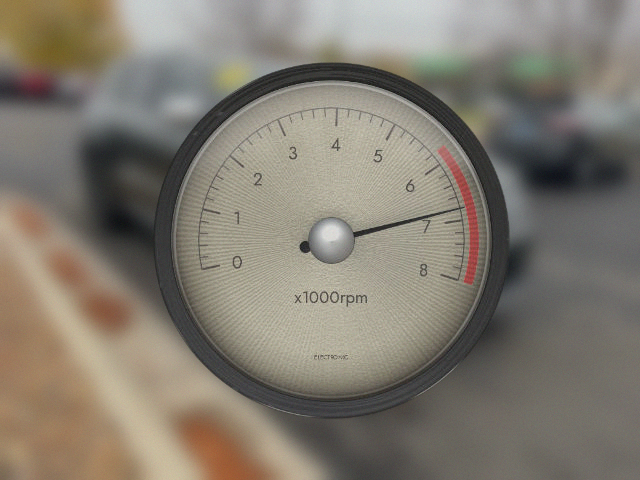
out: 6800 rpm
